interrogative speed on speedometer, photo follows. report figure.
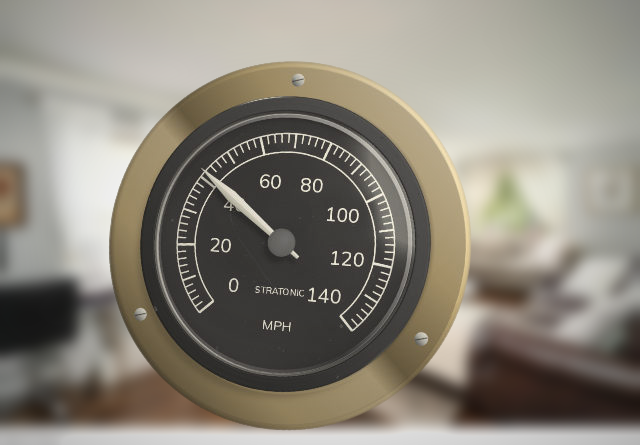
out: 42 mph
